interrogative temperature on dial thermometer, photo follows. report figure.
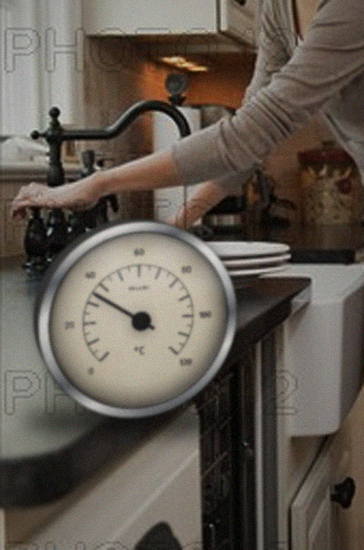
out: 35 °C
